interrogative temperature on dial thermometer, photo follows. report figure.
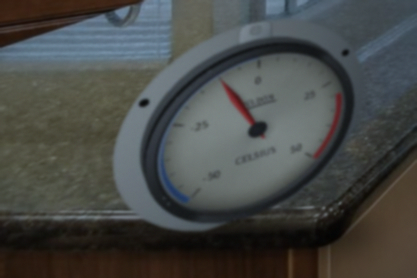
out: -10 °C
